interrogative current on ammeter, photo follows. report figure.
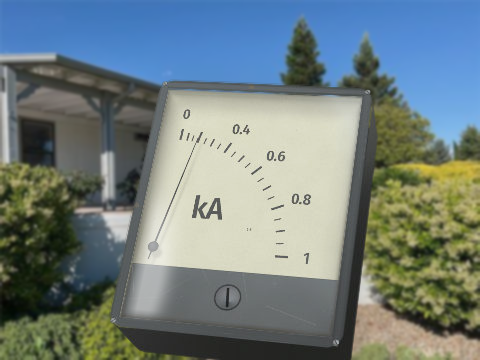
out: 0.2 kA
